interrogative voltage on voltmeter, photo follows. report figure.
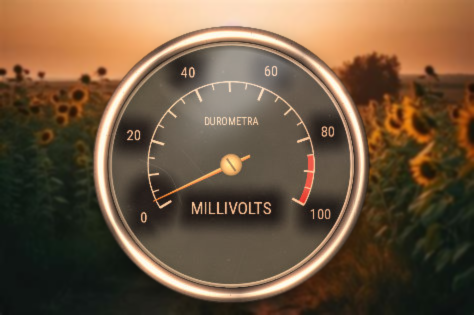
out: 2.5 mV
